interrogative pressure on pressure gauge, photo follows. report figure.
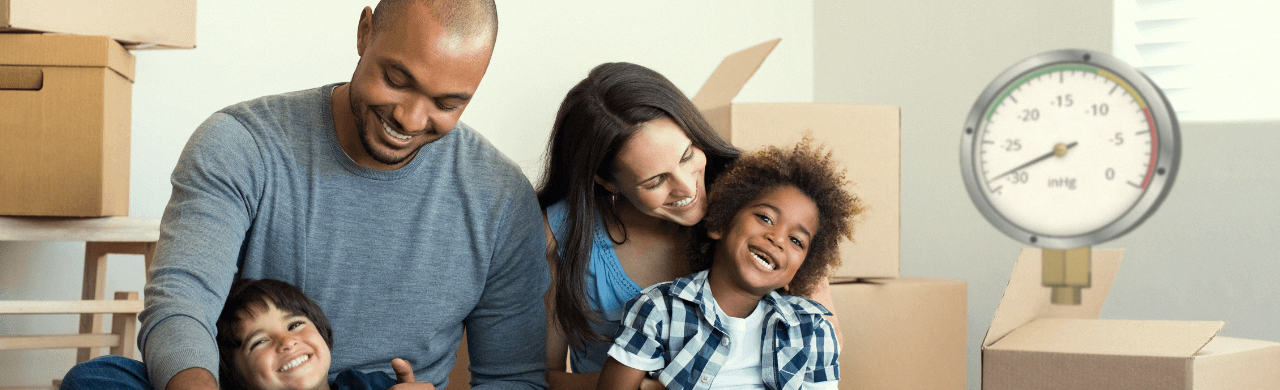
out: -29 inHg
